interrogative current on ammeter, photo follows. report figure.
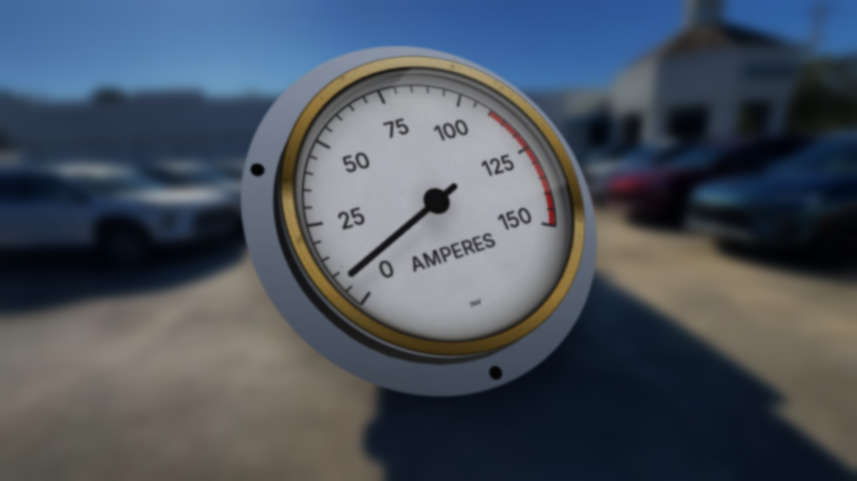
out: 7.5 A
